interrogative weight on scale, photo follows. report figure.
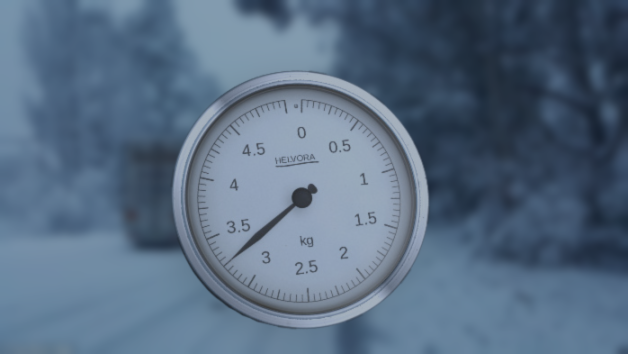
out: 3.25 kg
